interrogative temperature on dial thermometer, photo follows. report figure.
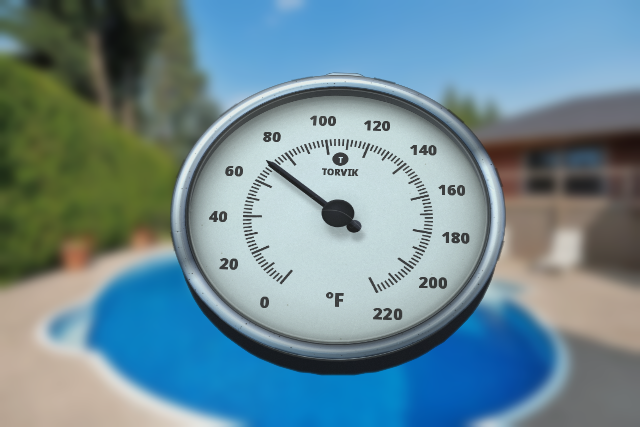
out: 70 °F
